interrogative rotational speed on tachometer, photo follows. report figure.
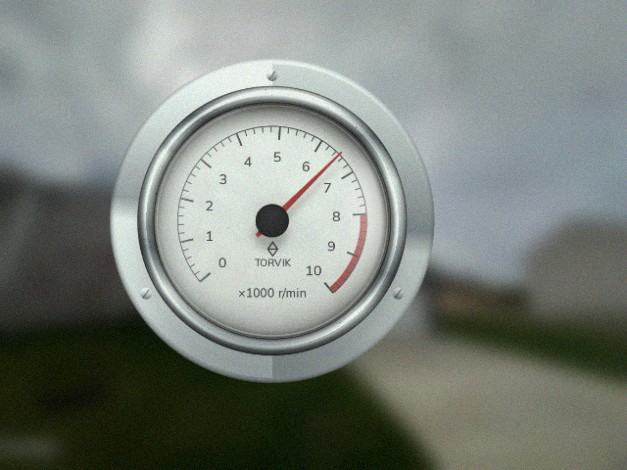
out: 6500 rpm
